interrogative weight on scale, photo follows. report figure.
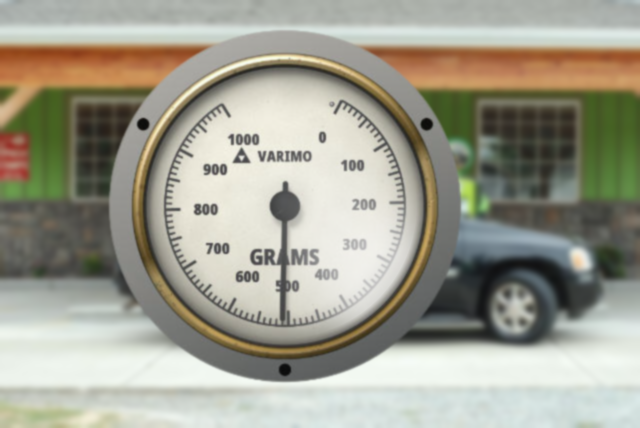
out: 510 g
